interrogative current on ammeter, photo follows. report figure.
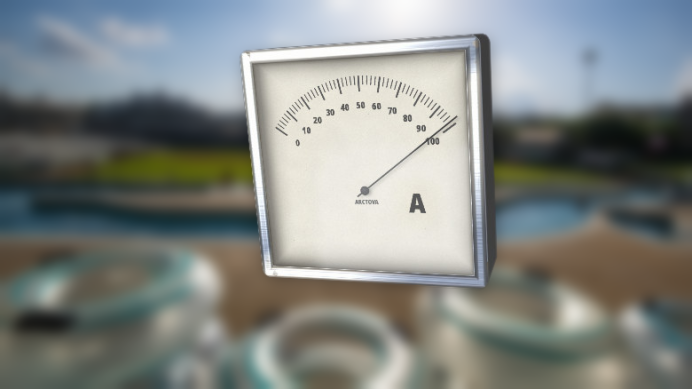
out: 98 A
